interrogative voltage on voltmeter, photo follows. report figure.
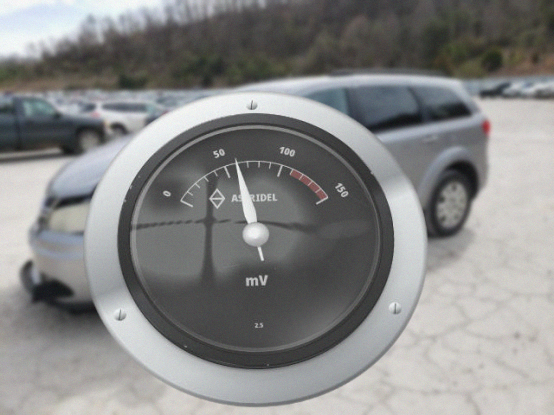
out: 60 mV
